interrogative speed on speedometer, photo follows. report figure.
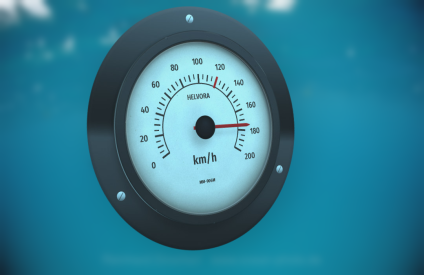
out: 175 km/h
